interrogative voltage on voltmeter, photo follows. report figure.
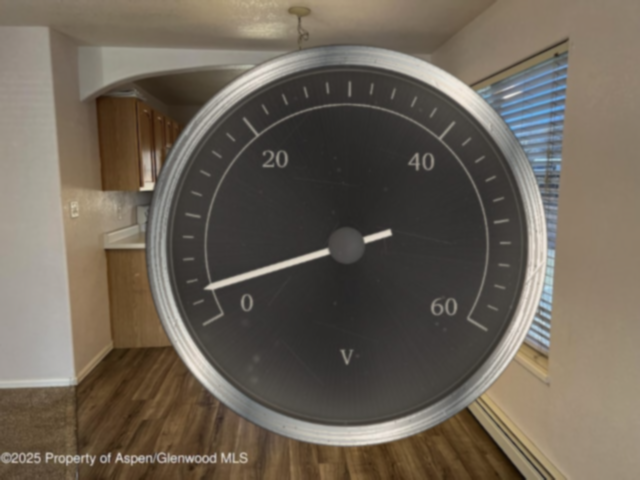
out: 3 V
